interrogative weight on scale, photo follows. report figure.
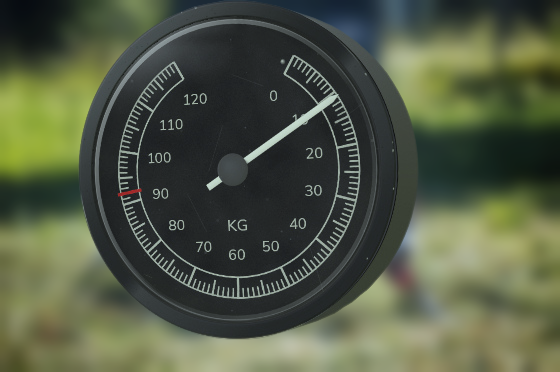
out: 11 kg
